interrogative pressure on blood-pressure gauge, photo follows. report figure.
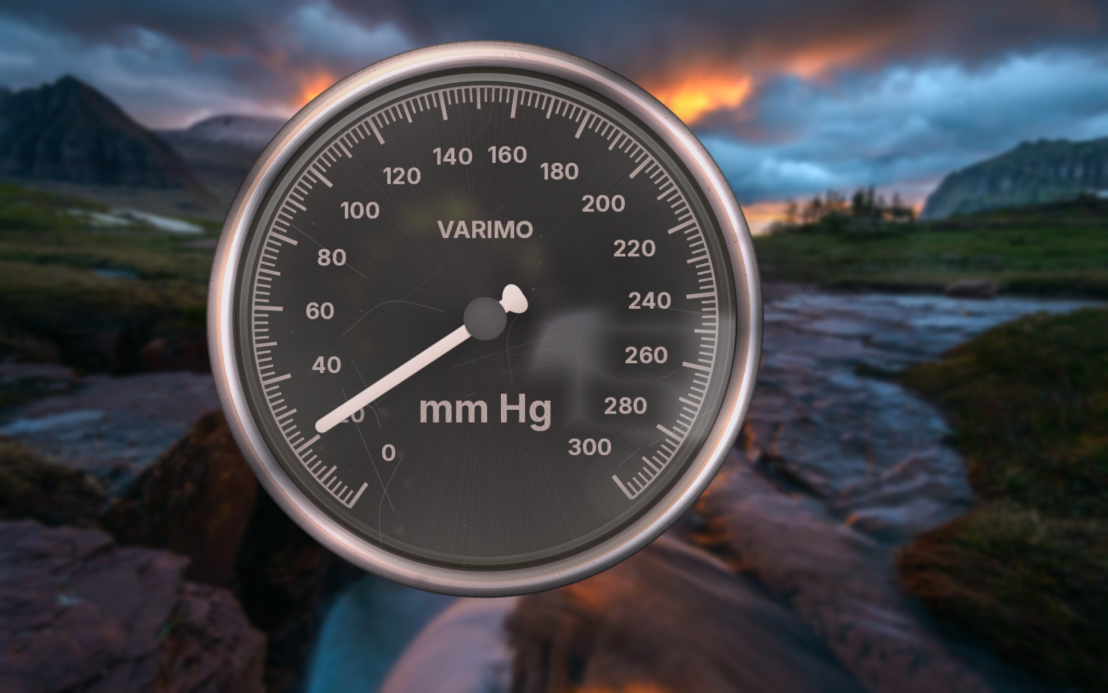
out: 22 mmHg
